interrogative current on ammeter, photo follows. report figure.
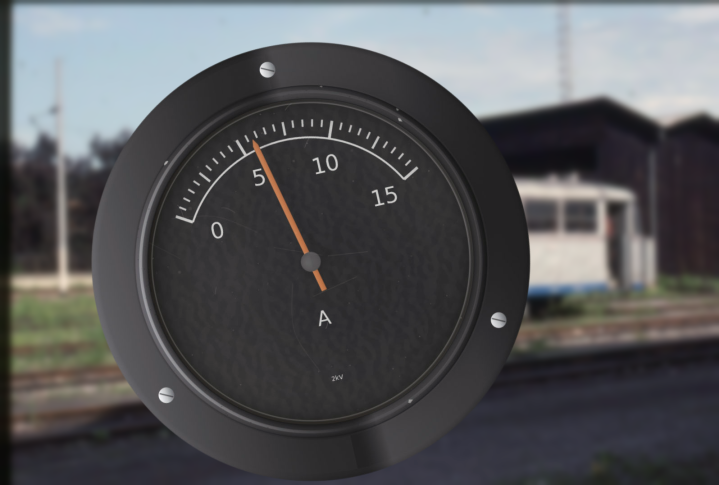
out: 5.75 A
